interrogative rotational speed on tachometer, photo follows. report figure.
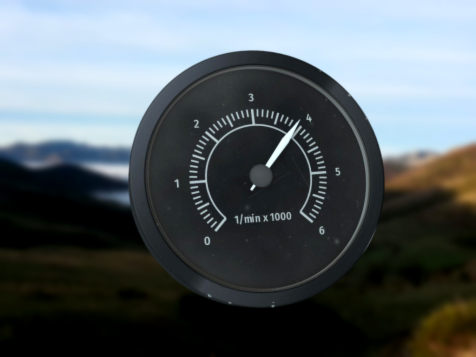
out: 3900 rpm
